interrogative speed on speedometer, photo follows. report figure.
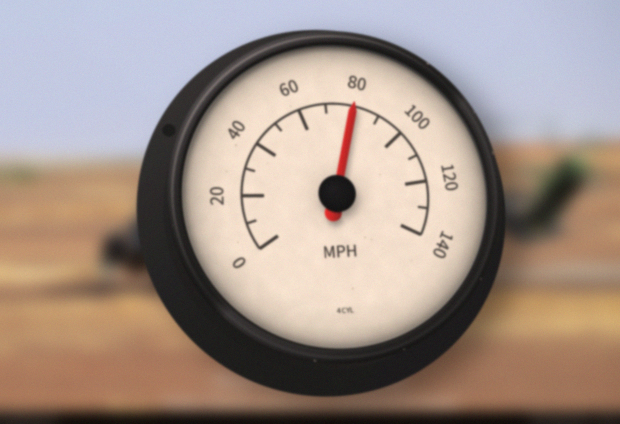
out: 80 mph
